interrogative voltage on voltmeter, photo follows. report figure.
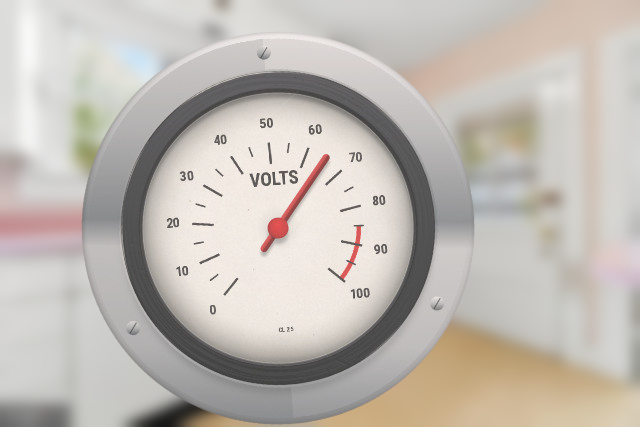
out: 65 V
